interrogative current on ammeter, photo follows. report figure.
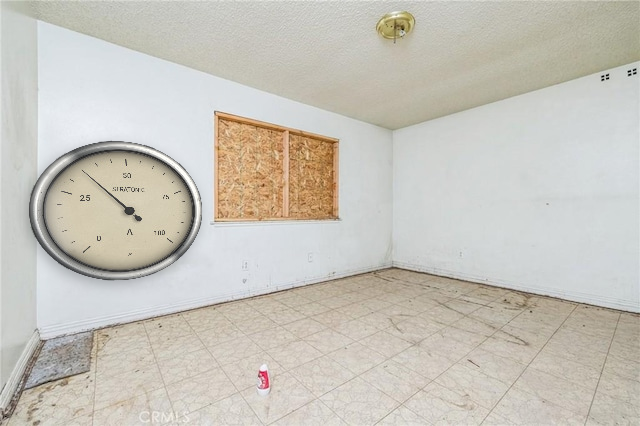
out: 35 A
